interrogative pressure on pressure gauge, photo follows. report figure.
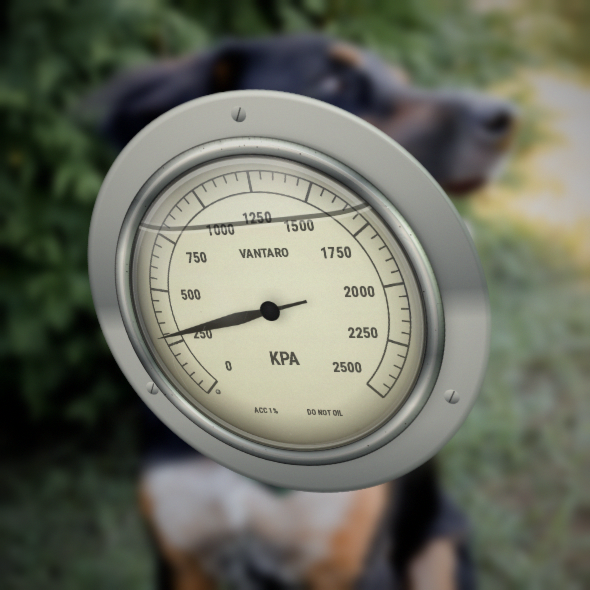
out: 300 kPa
